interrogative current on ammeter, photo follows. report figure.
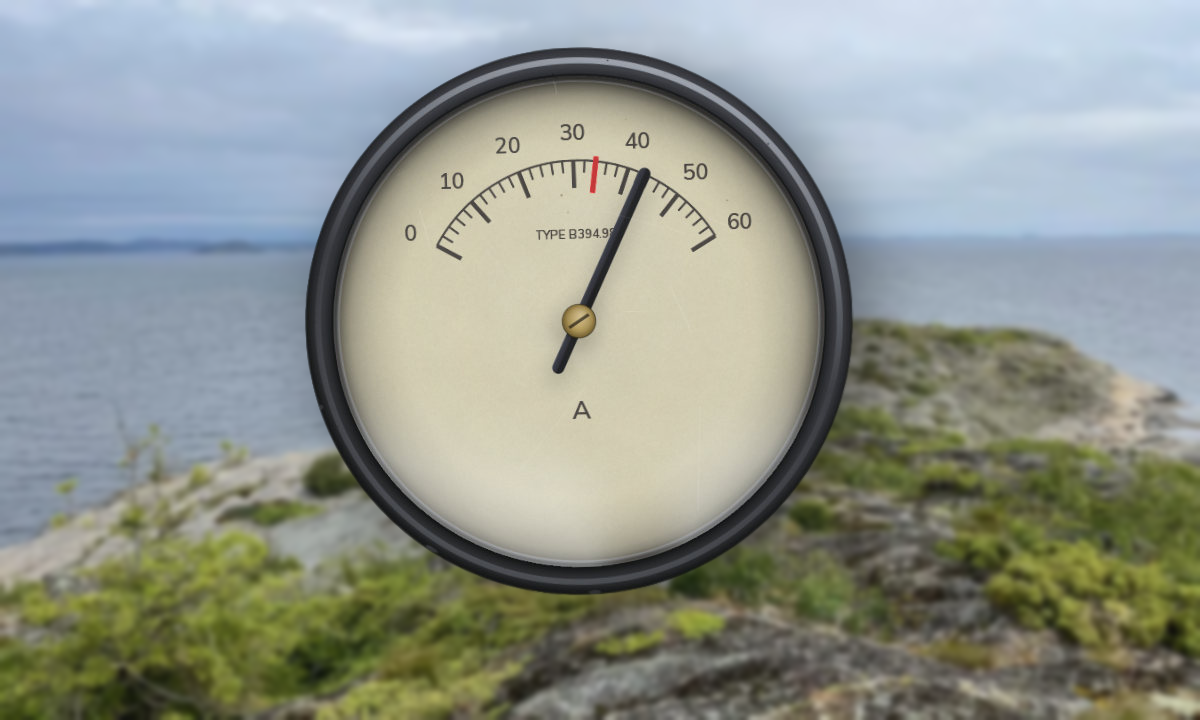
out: 43 A
